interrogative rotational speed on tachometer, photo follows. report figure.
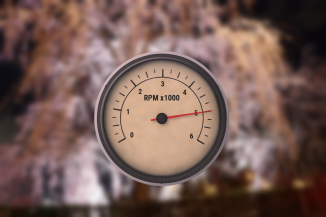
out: 5000 rpm
